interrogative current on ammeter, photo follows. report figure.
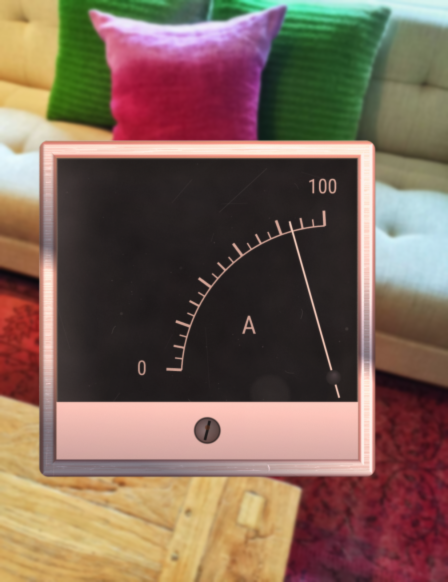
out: 85 A
